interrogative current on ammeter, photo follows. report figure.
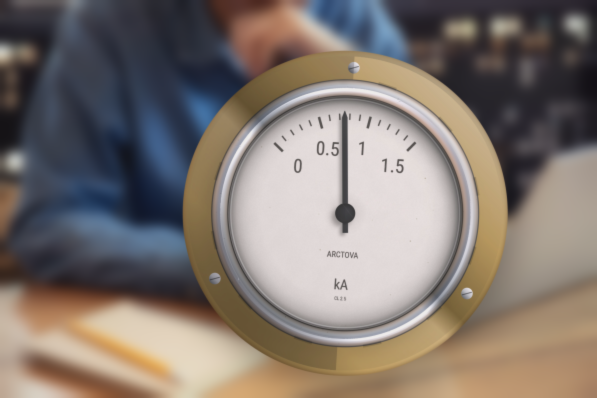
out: 0.75 kA
